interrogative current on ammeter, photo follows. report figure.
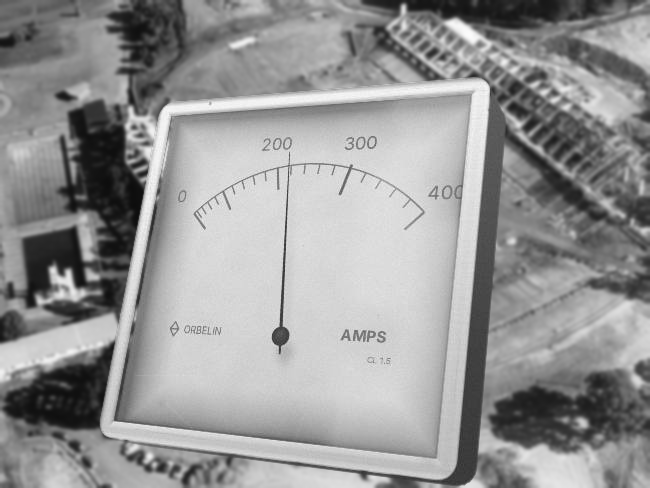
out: 220 A
